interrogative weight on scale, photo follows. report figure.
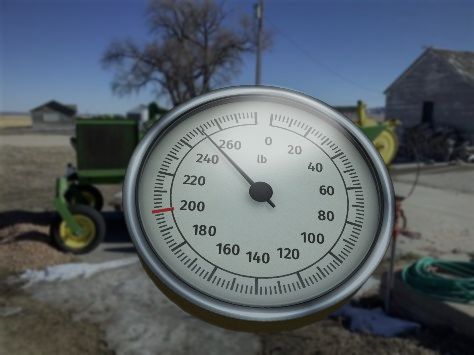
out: 250 lb
